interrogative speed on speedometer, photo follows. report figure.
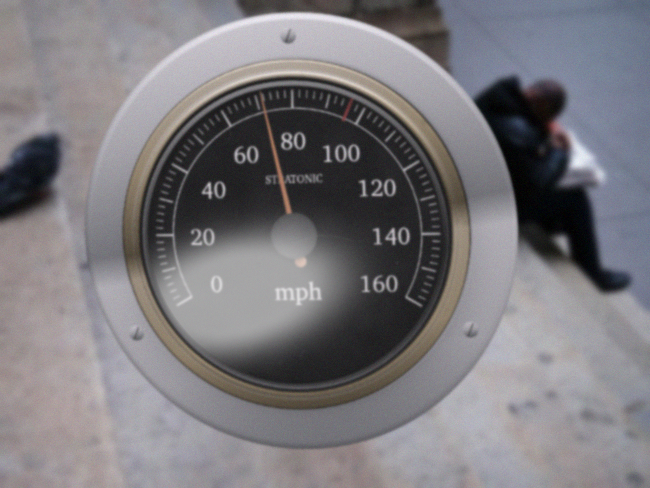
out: 72 mph
